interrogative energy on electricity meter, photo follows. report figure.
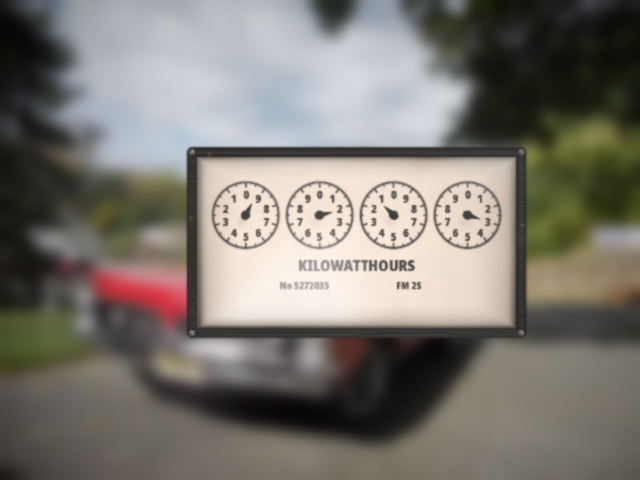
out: 9213 kWh
